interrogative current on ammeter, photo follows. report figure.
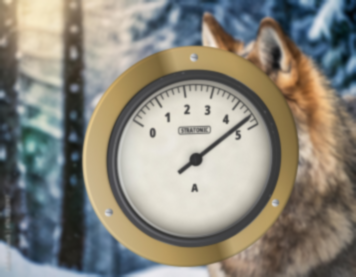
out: 4.6 A
